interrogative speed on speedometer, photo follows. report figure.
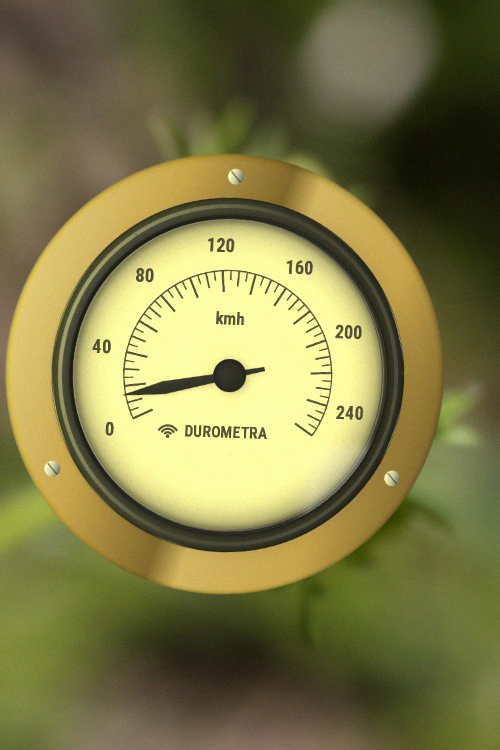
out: 15 km/h
